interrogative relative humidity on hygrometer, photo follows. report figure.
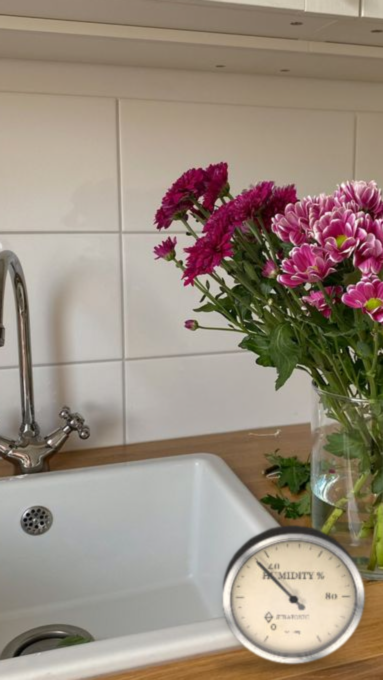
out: 36 %
